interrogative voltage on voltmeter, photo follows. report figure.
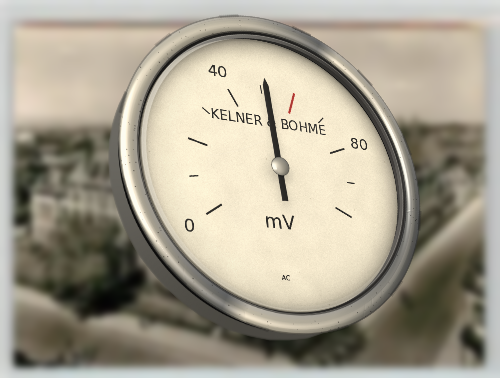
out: 50 mV
